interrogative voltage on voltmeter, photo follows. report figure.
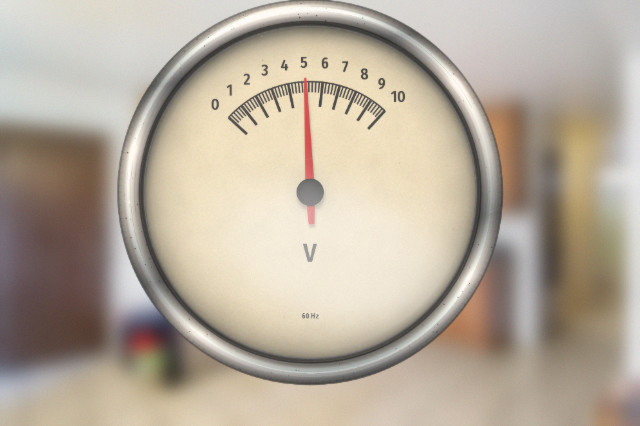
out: 5 V
